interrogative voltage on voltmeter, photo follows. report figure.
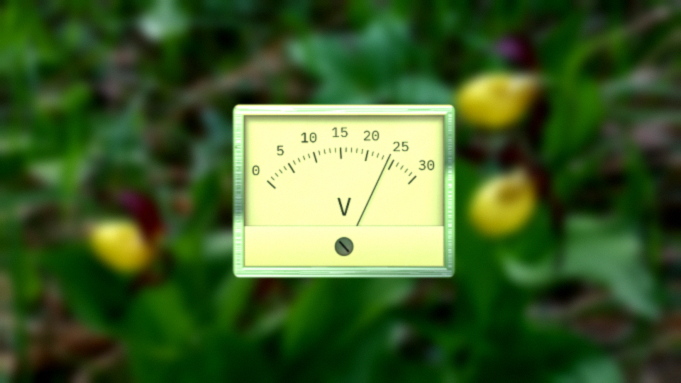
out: 24 V
